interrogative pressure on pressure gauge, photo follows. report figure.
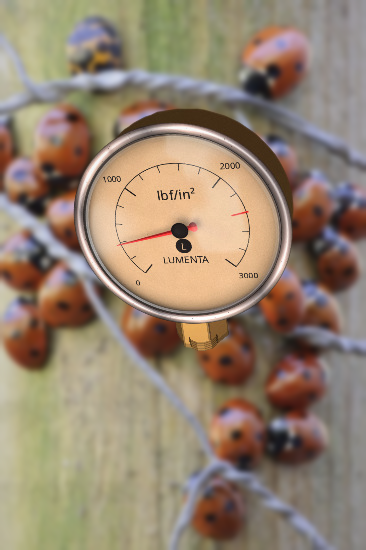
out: 400 psi
